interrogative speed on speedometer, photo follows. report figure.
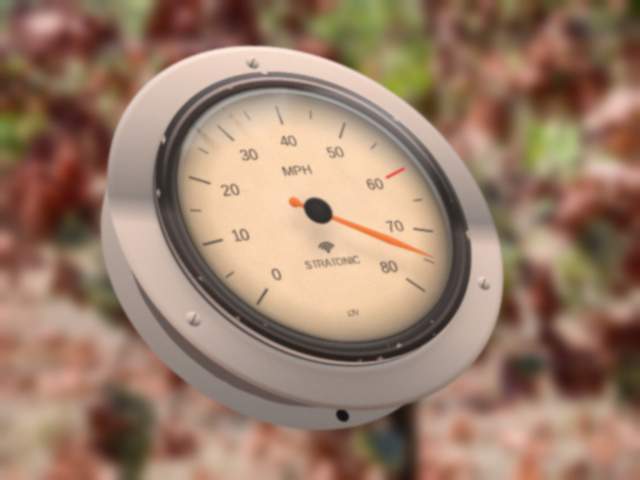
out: 75 mph
